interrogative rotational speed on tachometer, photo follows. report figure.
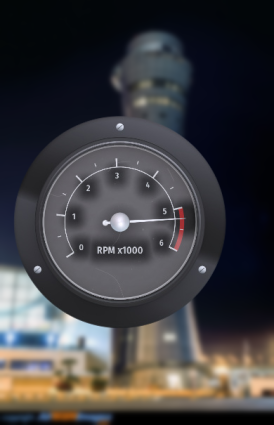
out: 5250 rpm
